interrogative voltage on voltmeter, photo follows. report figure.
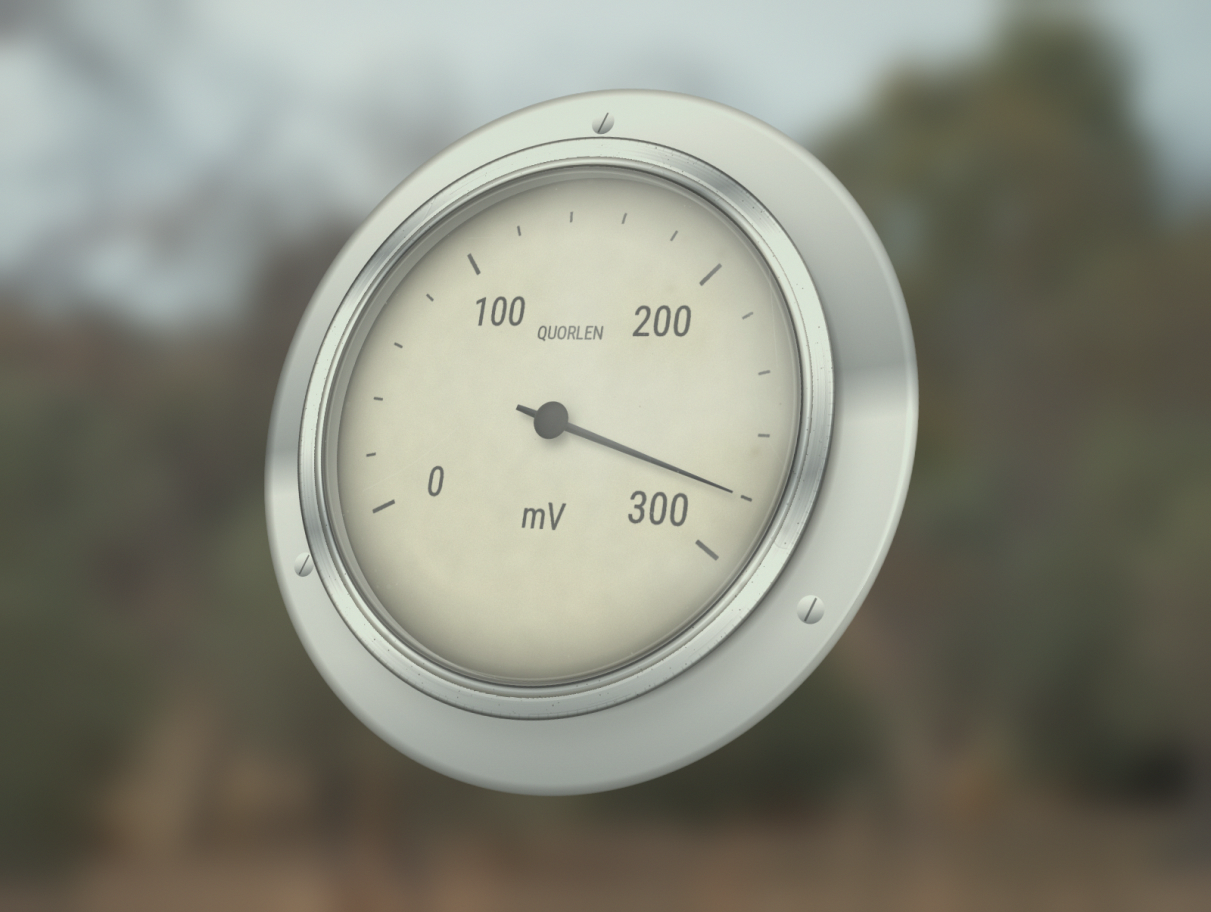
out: 280 mV
